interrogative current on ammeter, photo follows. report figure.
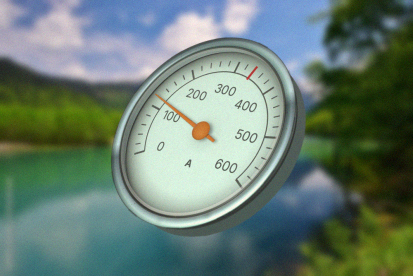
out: 120 A
